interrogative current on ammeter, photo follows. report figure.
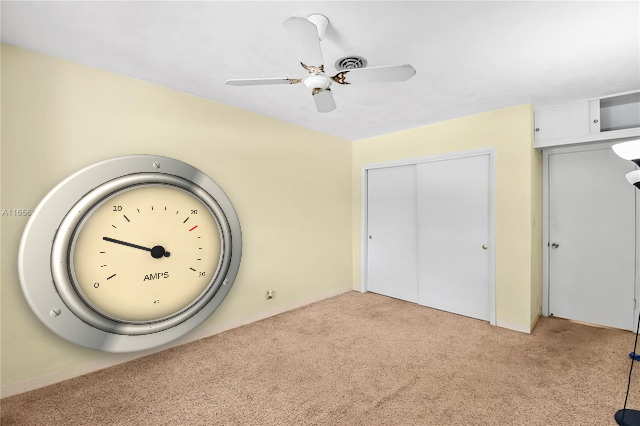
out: 6 A
